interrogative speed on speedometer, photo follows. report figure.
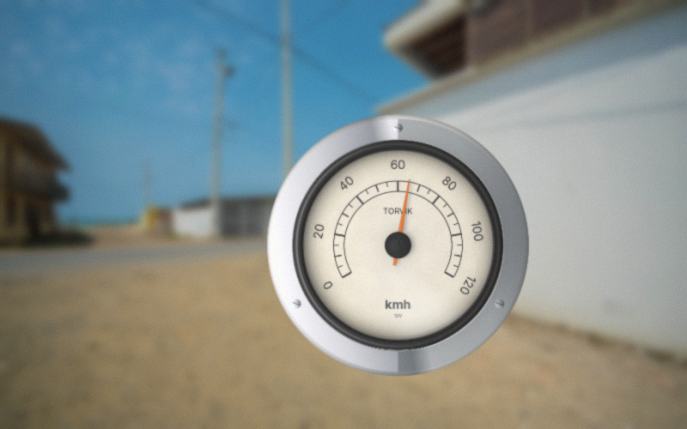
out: 65 km/h
